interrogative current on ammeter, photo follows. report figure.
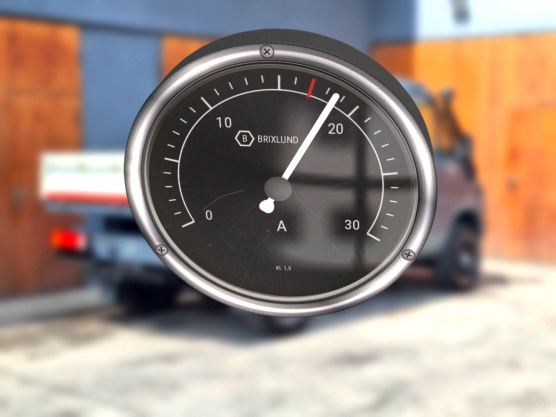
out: 18.5 A
